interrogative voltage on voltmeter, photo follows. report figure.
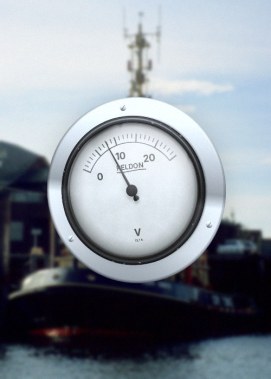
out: 8 V
